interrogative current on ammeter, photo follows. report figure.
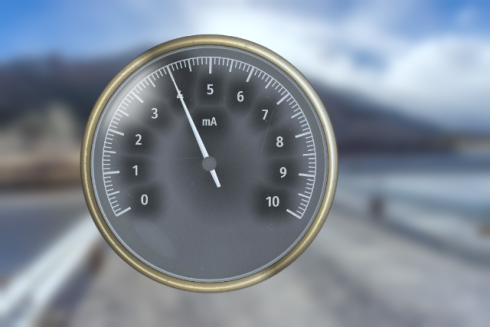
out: 4 mA
